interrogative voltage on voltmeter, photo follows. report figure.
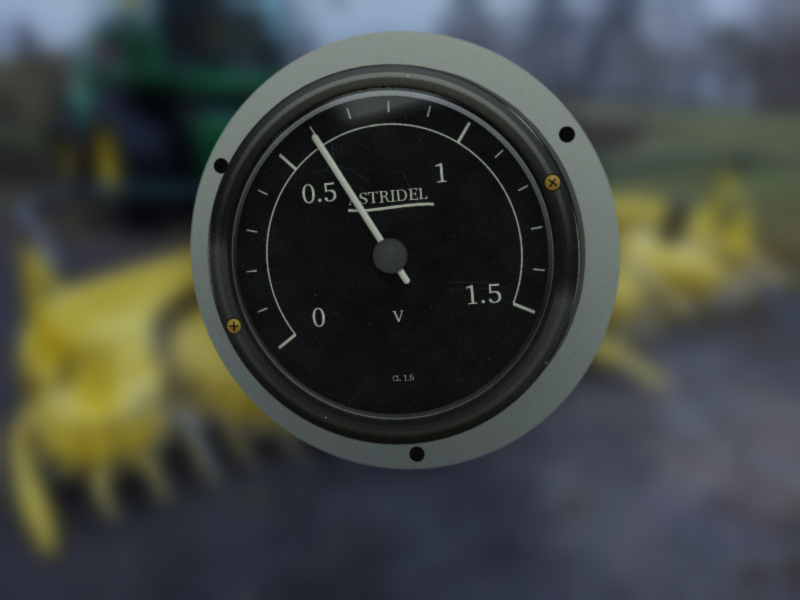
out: 0.6 V
